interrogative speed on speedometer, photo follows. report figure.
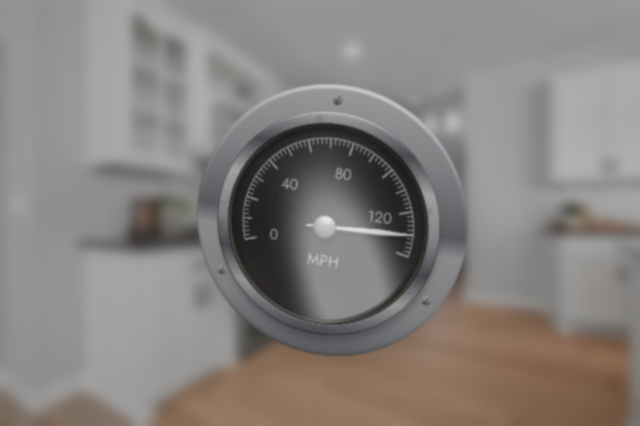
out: 130 mph
